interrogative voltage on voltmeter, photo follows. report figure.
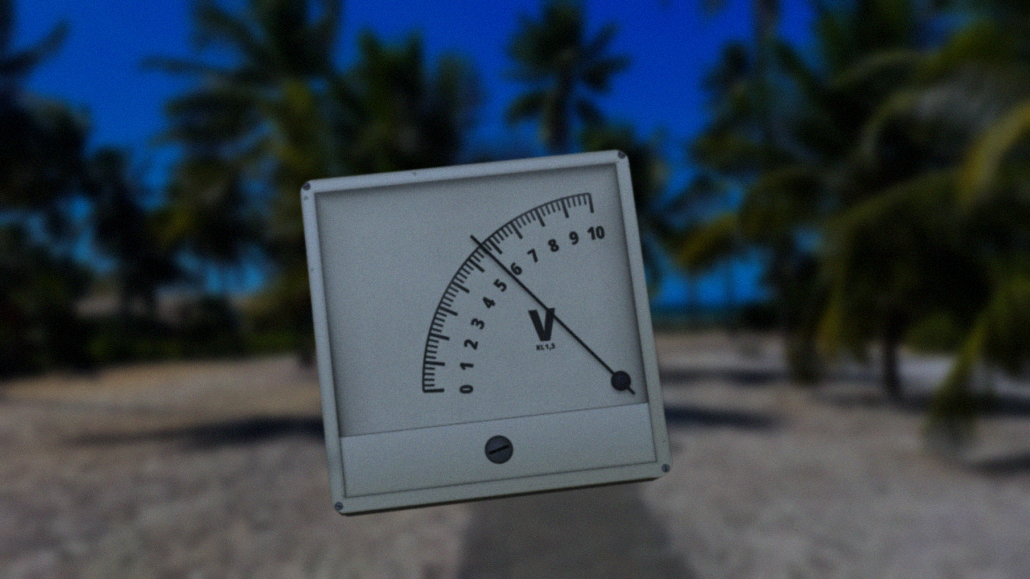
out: 5.6 V
